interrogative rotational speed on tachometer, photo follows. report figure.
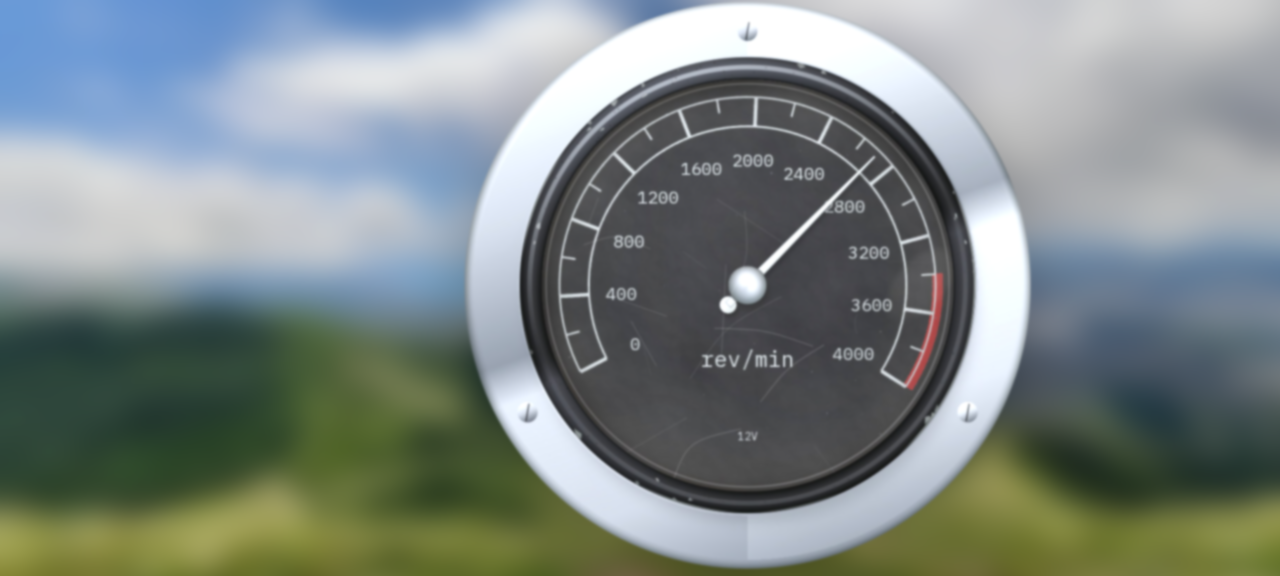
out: 2700 rpm
